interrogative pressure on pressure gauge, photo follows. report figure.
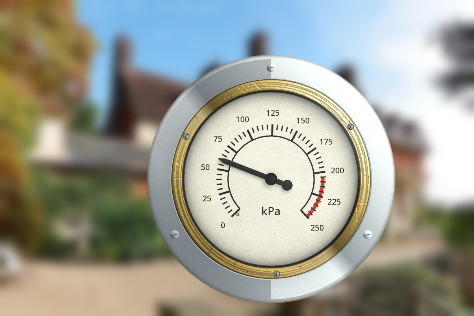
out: 60 kPa
